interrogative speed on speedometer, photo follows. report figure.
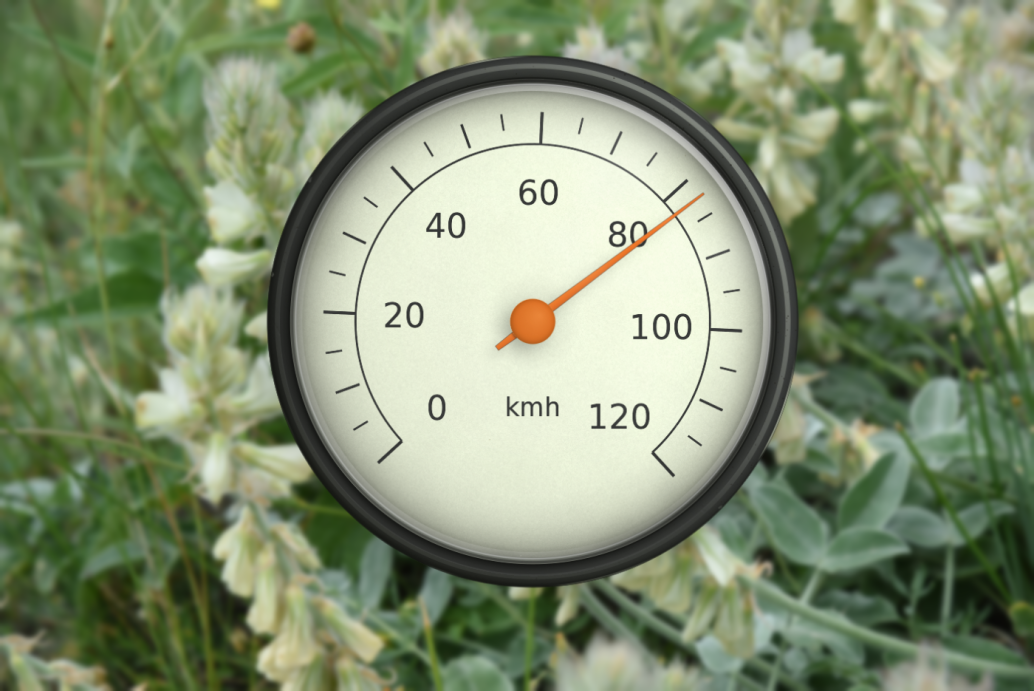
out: 82.5 km/h
